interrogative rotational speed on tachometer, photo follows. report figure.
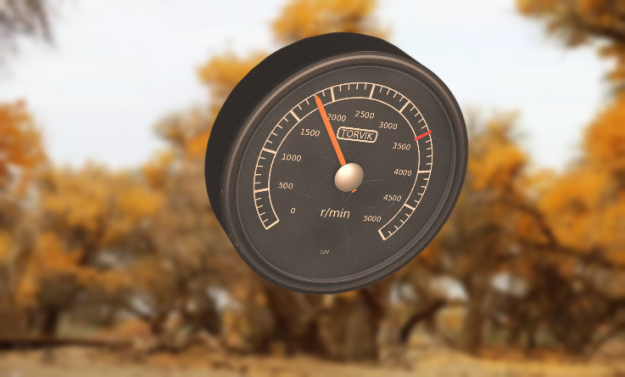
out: 1800 rpm
